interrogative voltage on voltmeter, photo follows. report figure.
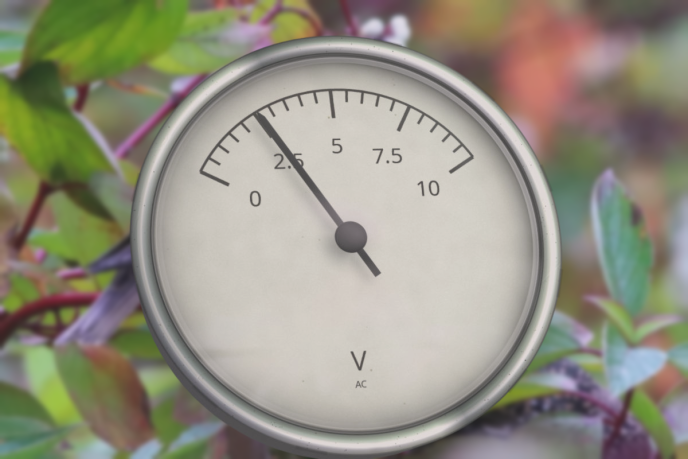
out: 2.5 V
